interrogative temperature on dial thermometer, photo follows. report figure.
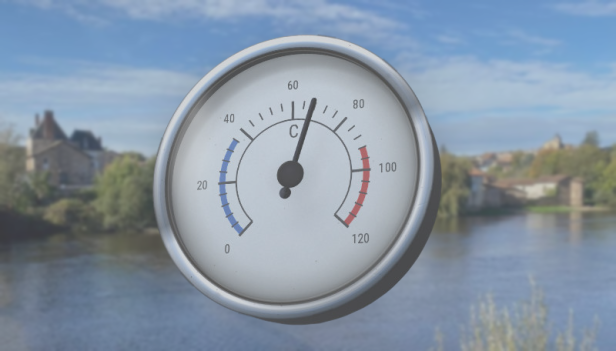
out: 68 °C
